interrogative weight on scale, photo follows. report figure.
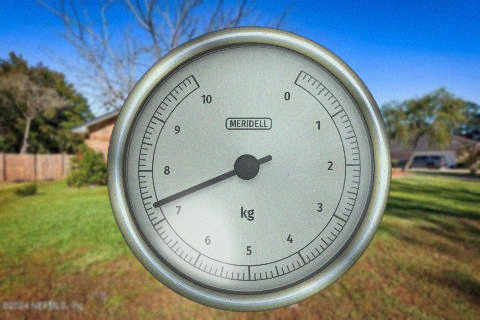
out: 7.3 kg
